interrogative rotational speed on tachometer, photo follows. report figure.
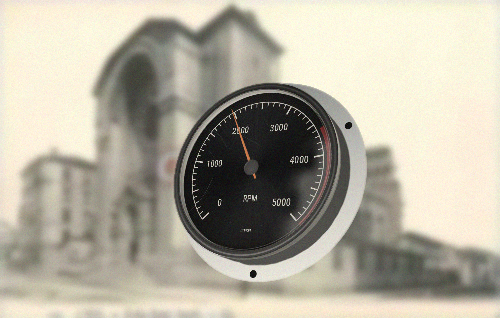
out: 2000 rpm
